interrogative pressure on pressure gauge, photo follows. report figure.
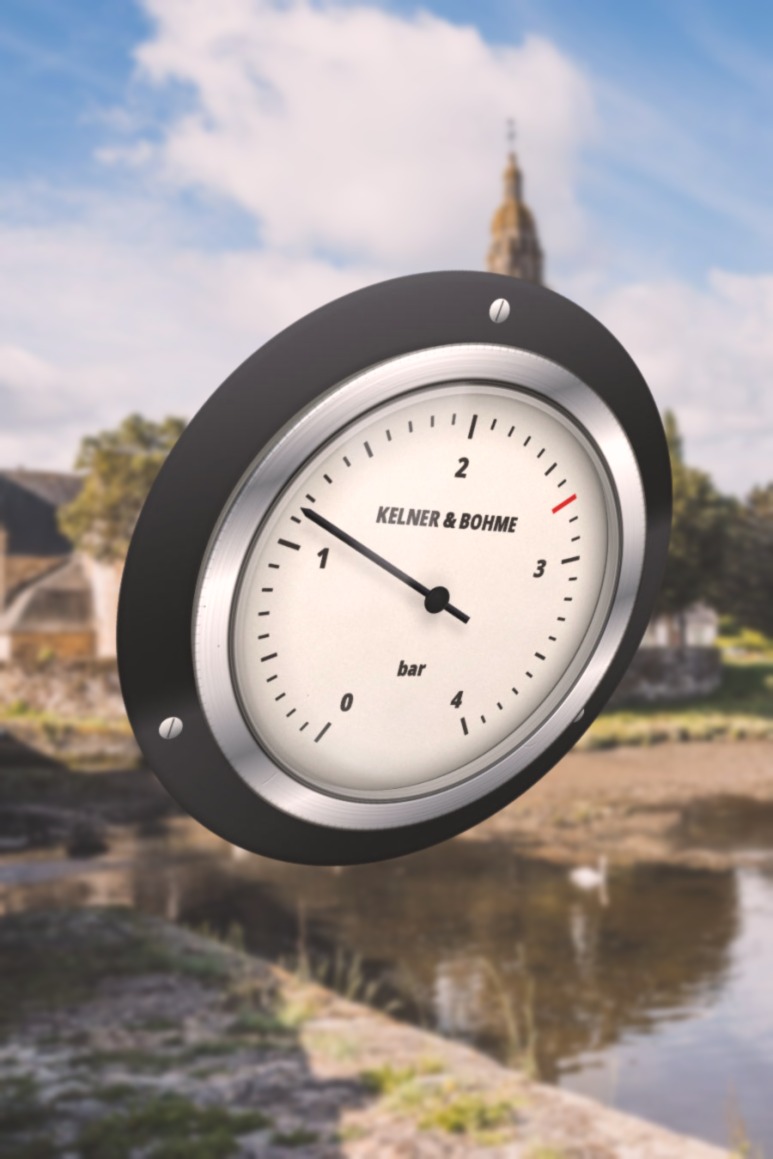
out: 1.15 bar
